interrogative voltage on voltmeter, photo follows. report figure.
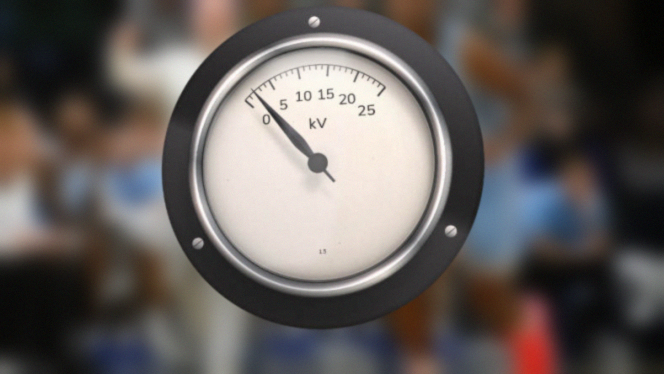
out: 2 kV
